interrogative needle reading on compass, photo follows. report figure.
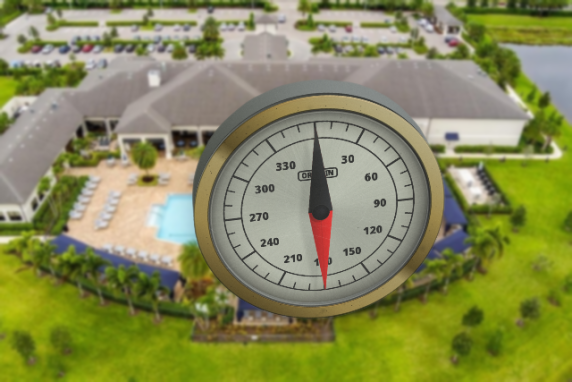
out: 180 °
